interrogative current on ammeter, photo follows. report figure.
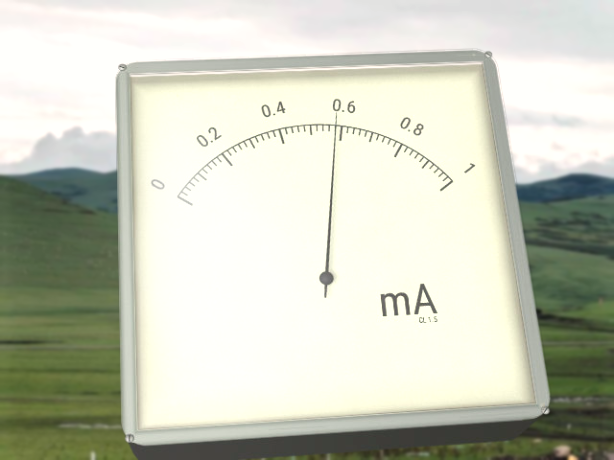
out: 0.58 mA
